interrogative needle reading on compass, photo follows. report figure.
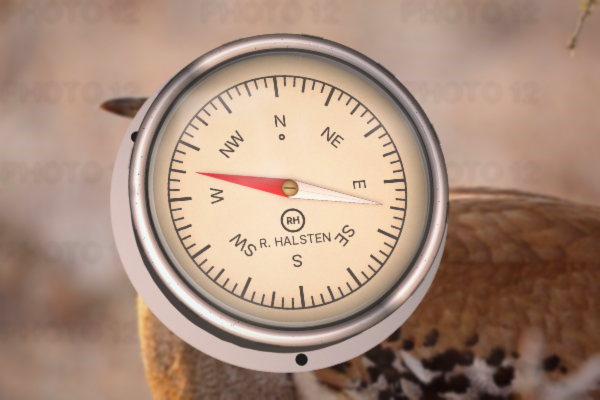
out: 285 °
